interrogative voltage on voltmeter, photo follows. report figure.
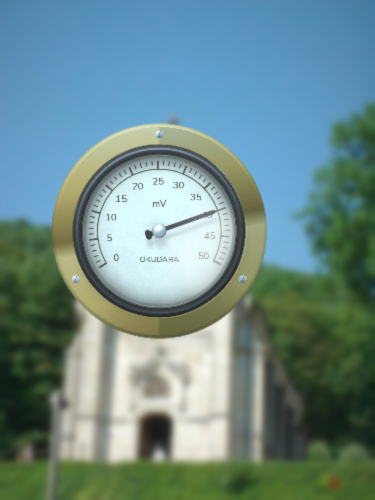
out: 40 mV
